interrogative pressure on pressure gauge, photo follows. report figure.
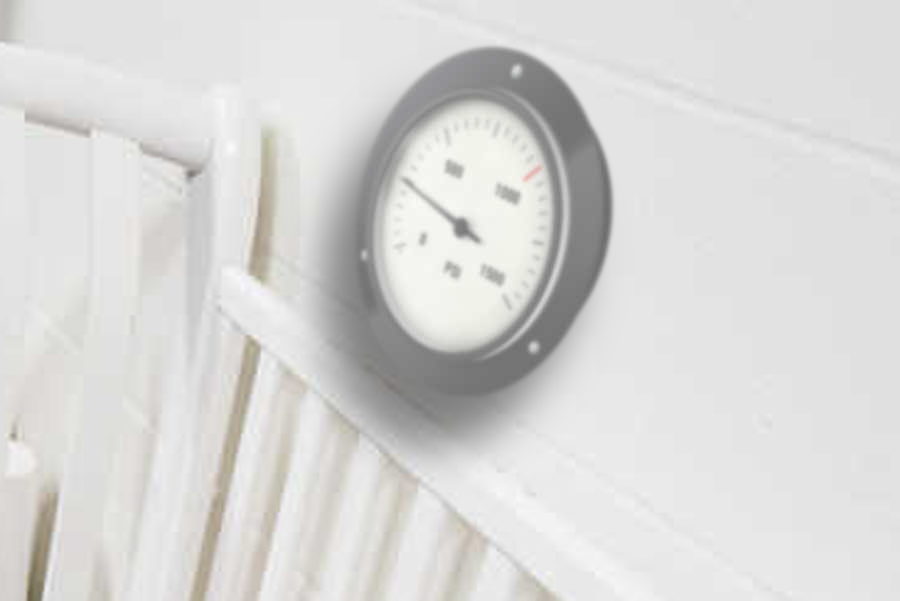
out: 250 psi
